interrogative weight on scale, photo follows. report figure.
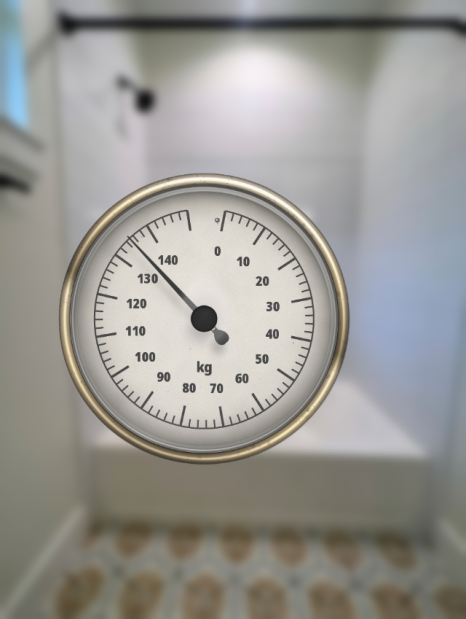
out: 135 kg
